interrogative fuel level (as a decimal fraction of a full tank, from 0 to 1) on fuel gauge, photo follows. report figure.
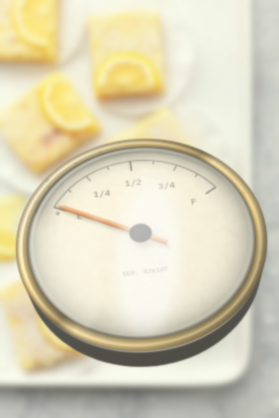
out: 0
